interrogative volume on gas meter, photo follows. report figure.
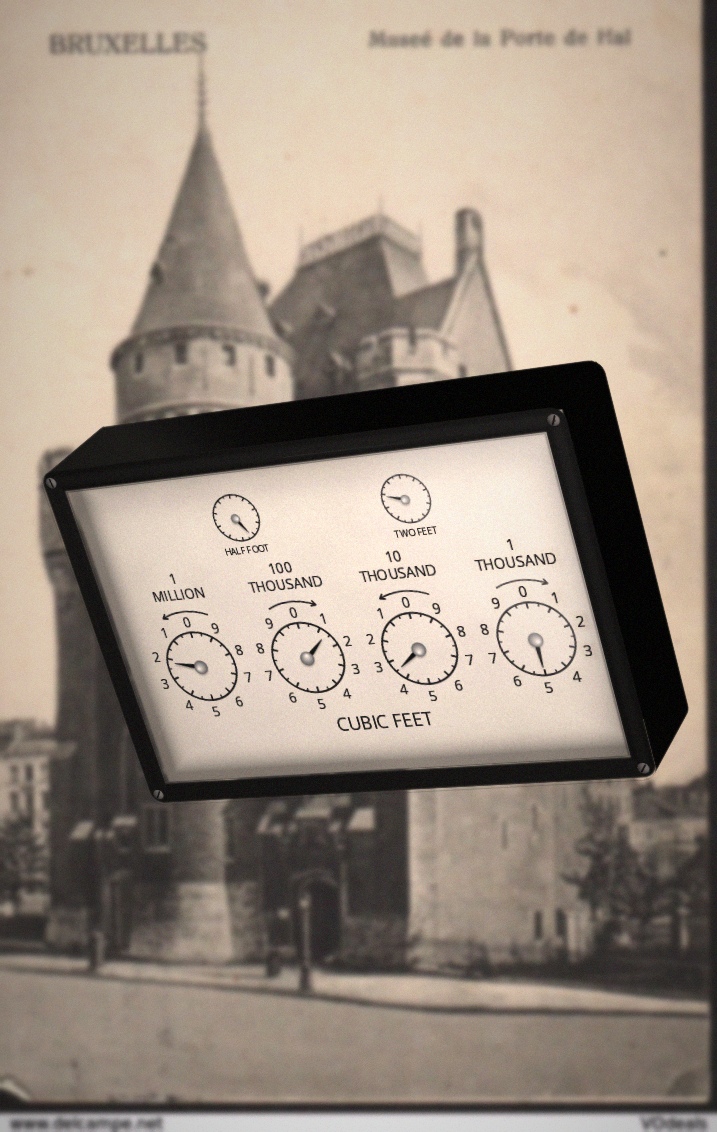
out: 213500 ft³
